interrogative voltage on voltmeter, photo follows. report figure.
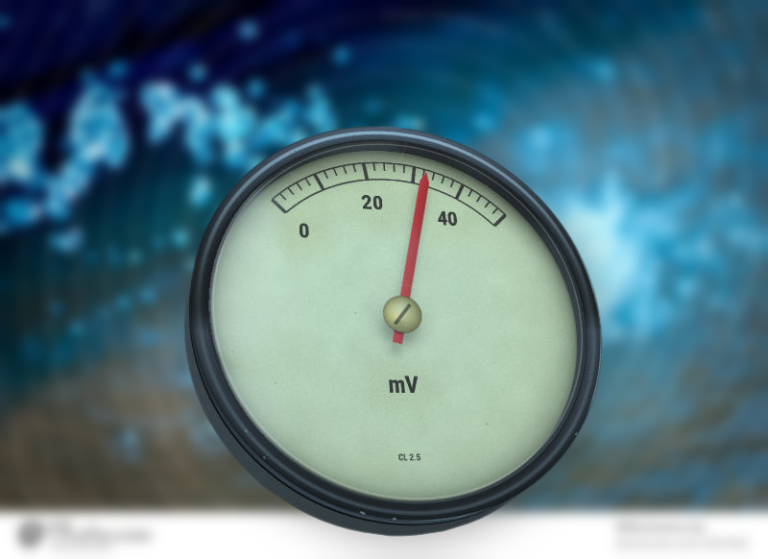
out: 32 mV
